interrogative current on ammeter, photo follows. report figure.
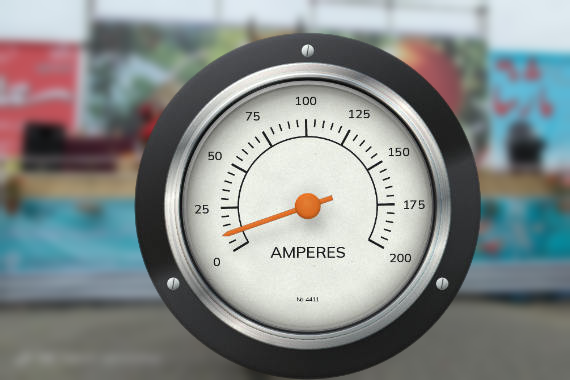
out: 10 A
